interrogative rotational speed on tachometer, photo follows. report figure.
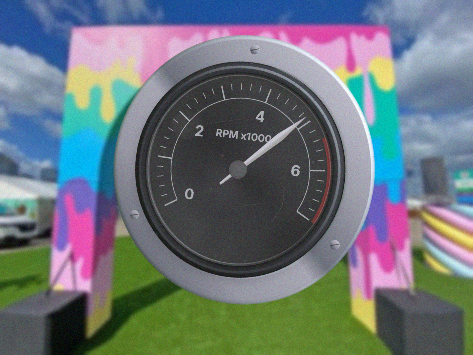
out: 4900 rpm
